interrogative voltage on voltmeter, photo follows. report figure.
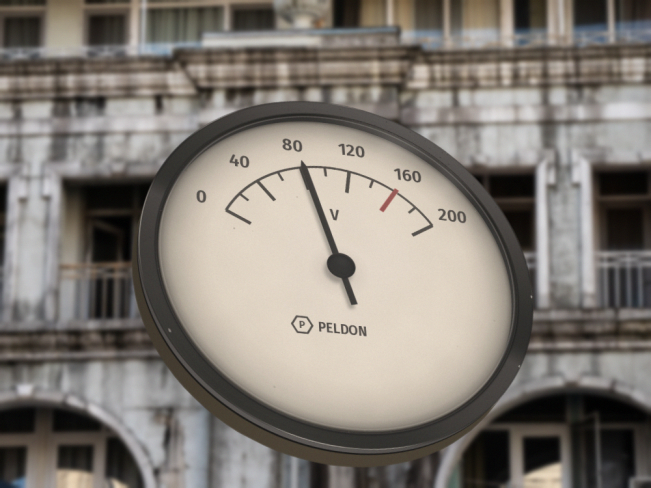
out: 80 V
